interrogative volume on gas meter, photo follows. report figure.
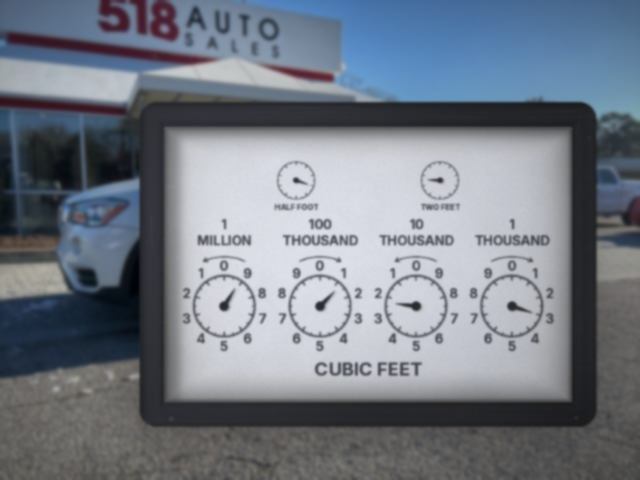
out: 912300 ft³
